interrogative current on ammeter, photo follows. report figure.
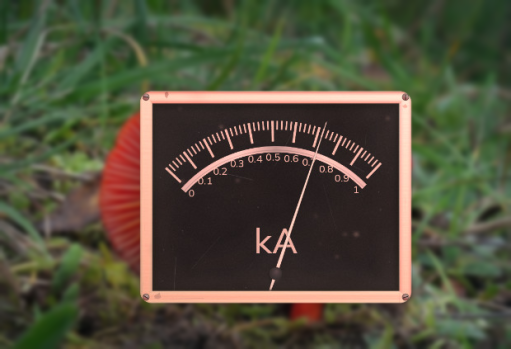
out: 0.72 kA
